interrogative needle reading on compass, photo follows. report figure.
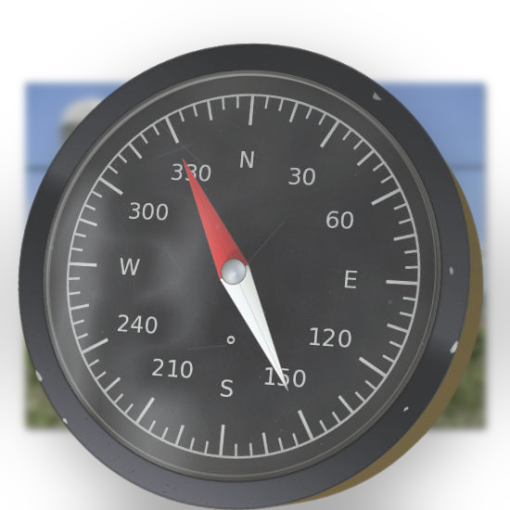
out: 330 °
